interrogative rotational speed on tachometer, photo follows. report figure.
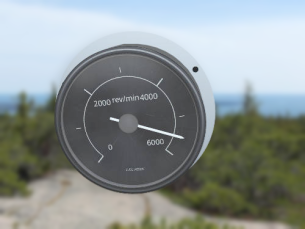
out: 5500 rpm
